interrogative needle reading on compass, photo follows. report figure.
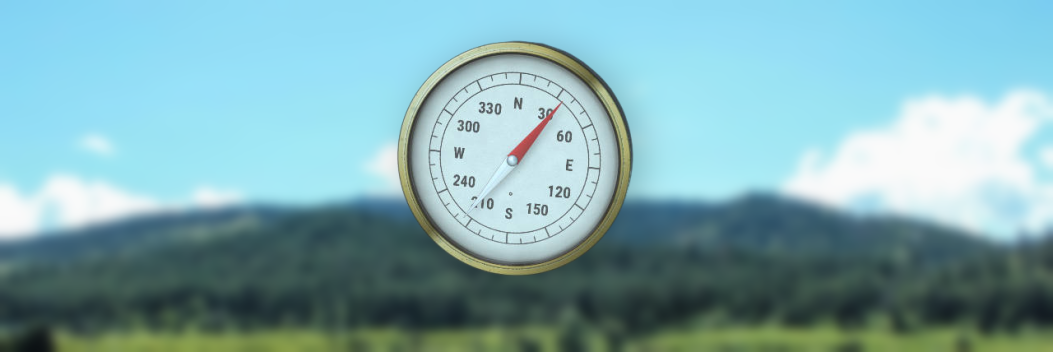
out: 35 °
